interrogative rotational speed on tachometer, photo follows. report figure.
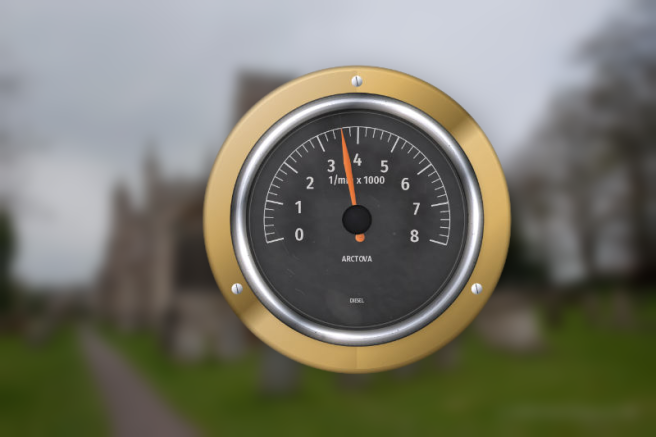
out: 3600 rpm
